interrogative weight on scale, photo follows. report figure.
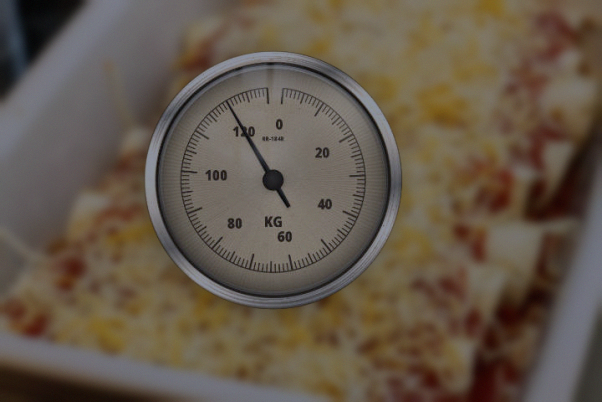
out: 120 kg
